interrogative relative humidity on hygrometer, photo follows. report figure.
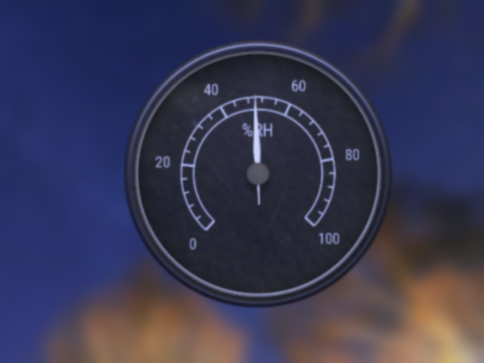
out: 50 %
